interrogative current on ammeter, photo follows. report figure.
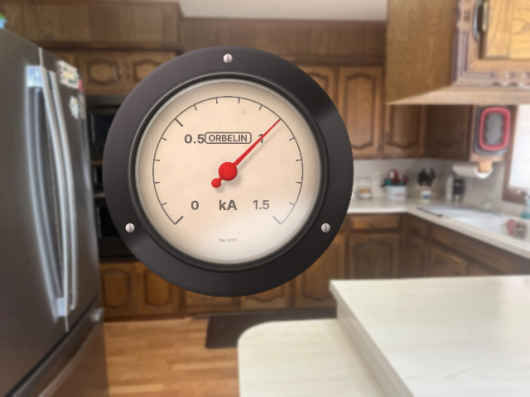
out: 1 kA
